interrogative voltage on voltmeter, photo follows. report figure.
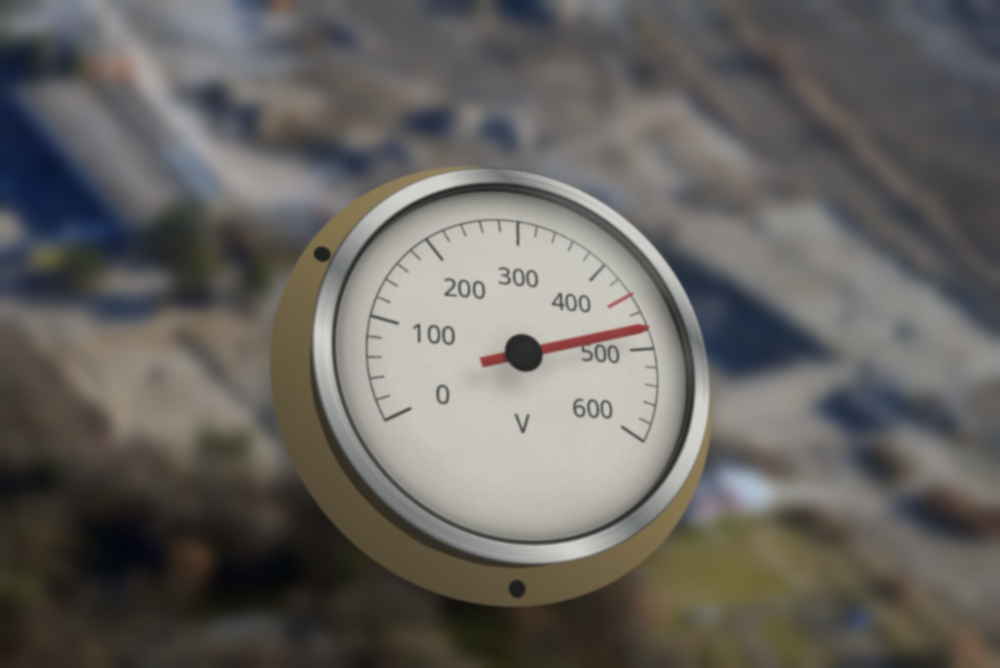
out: 480 V
